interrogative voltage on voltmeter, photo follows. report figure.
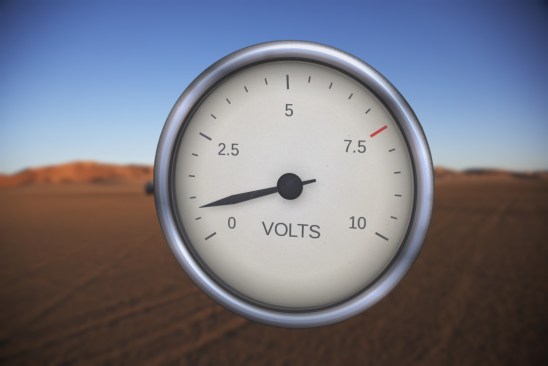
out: 0.75 V
